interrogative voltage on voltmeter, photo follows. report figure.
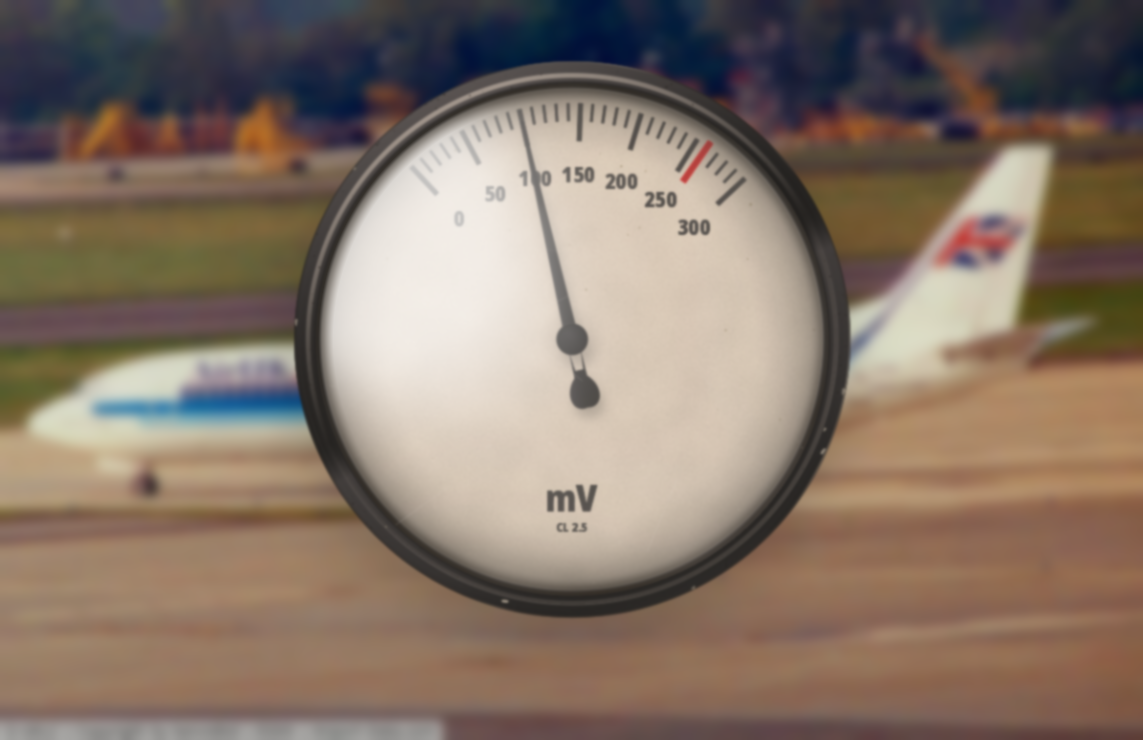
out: 100 mV
